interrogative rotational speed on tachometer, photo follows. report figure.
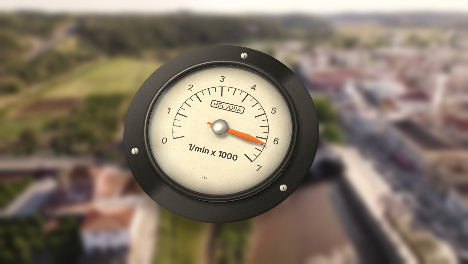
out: 6250 rpm
